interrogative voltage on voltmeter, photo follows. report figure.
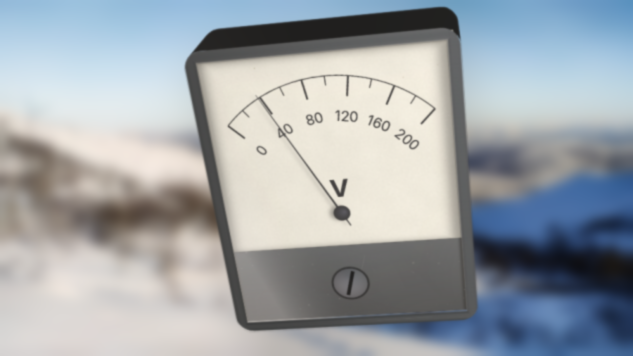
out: 40 V
